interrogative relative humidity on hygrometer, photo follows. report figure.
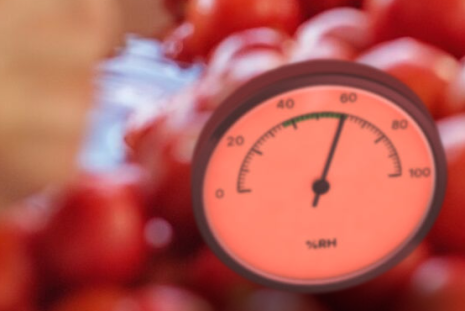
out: 60 %
